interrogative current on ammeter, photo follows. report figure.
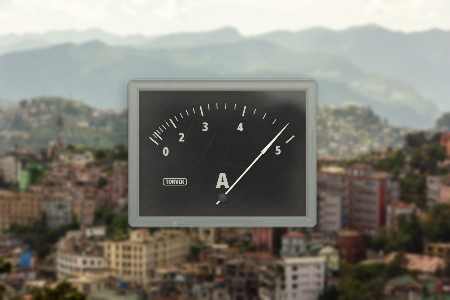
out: 4.8 A
